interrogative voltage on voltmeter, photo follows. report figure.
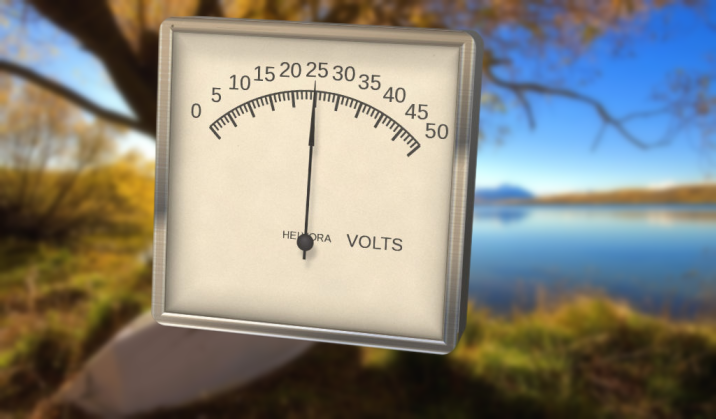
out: 25 V
